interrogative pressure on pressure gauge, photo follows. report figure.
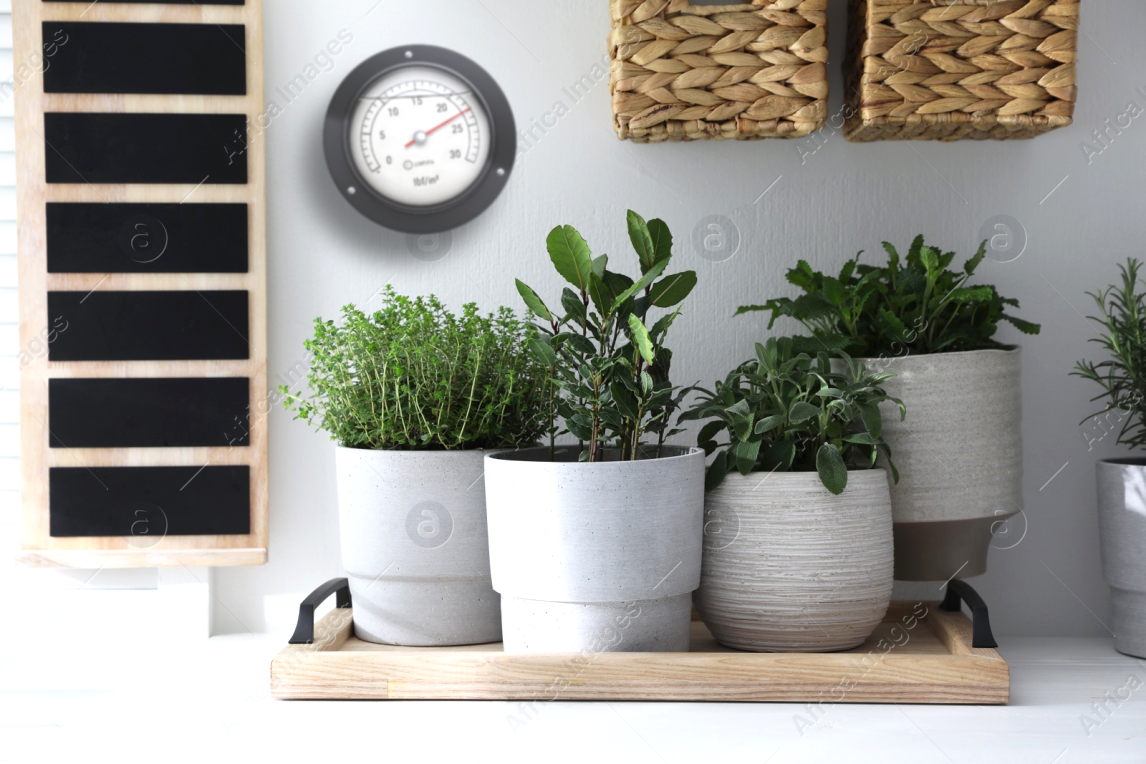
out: 23 psi
